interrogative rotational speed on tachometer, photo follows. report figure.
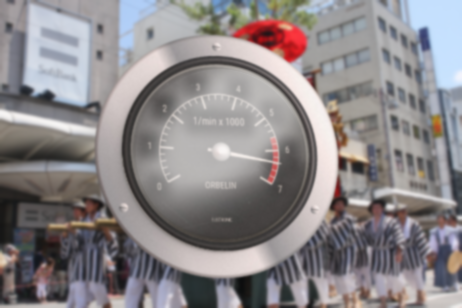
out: 6400 rpm
